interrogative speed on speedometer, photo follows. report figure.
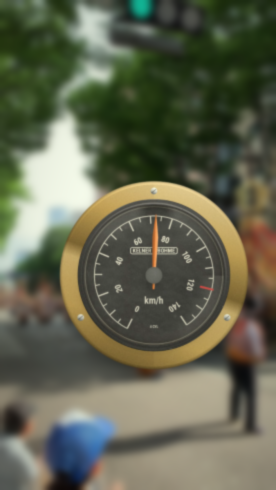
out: 72.5 km/h
